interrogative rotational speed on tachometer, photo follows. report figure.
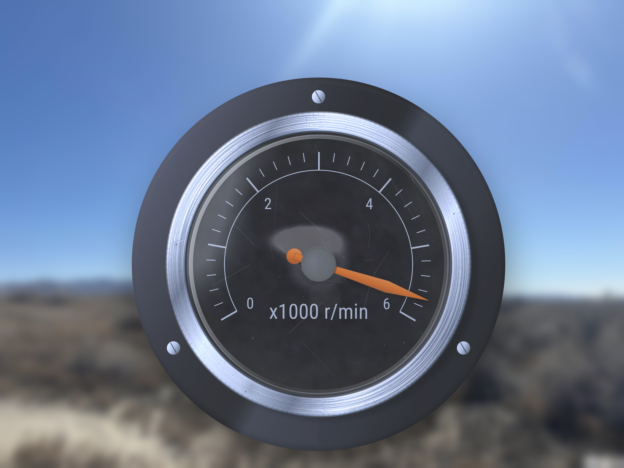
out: 5700 rpm
